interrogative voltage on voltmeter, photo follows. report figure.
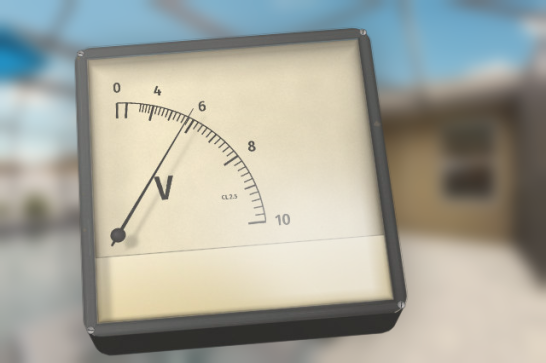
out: 5.8 V
